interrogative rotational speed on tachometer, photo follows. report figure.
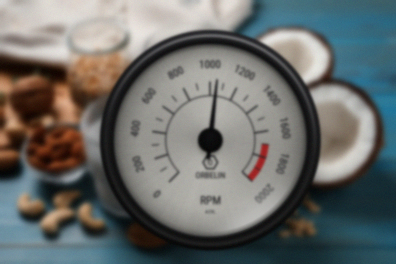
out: 1050 rpm
